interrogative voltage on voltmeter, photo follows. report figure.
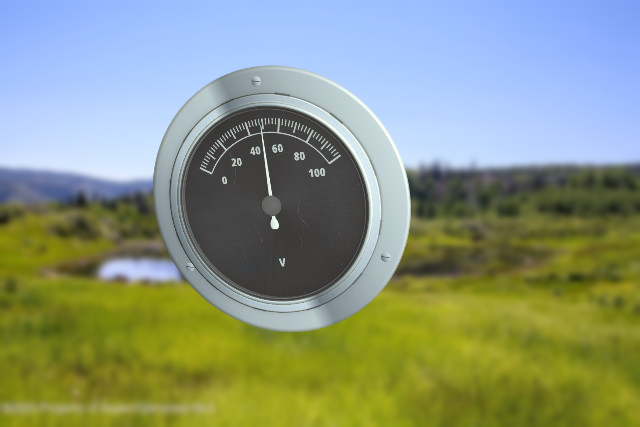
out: 50 V
